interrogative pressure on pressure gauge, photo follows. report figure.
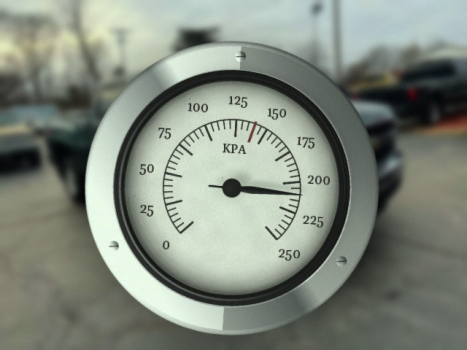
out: 210 kPa
